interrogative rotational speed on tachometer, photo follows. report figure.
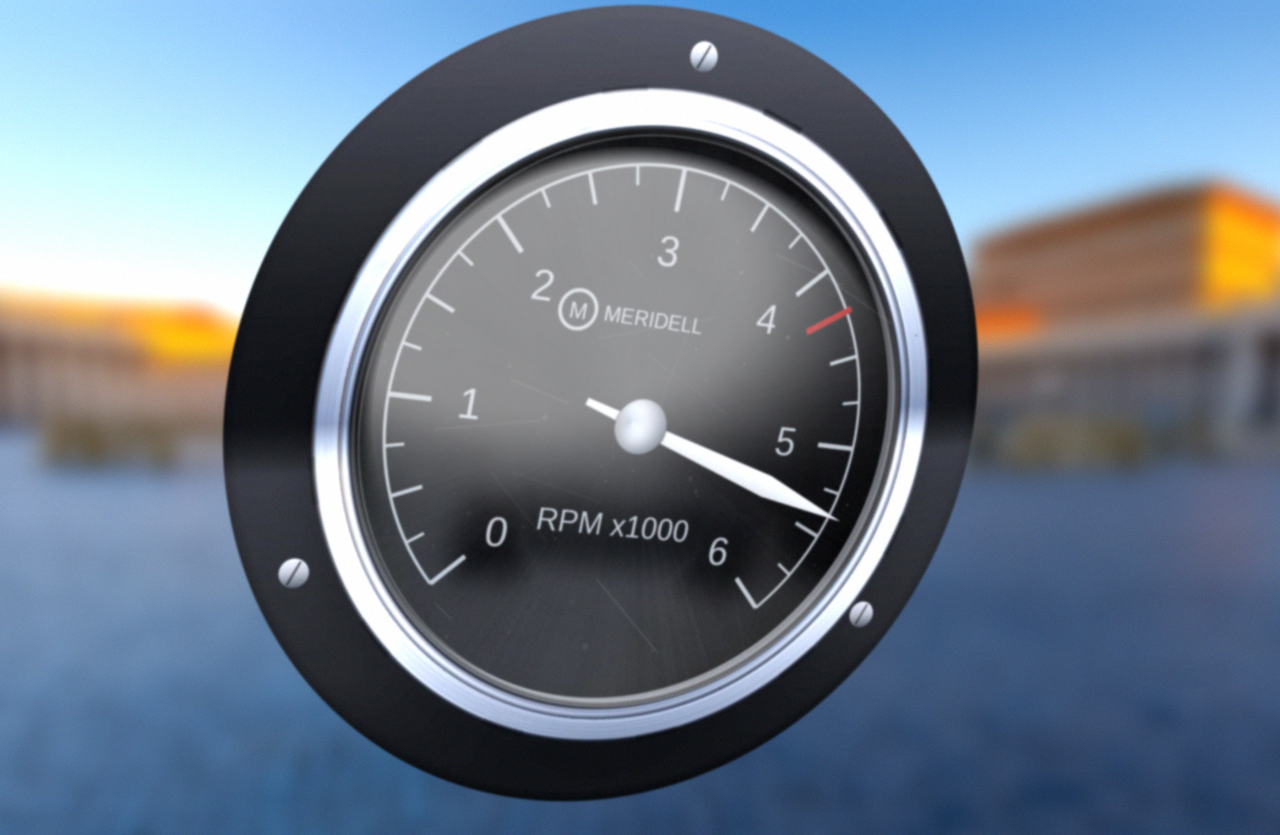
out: 5375 rpm
